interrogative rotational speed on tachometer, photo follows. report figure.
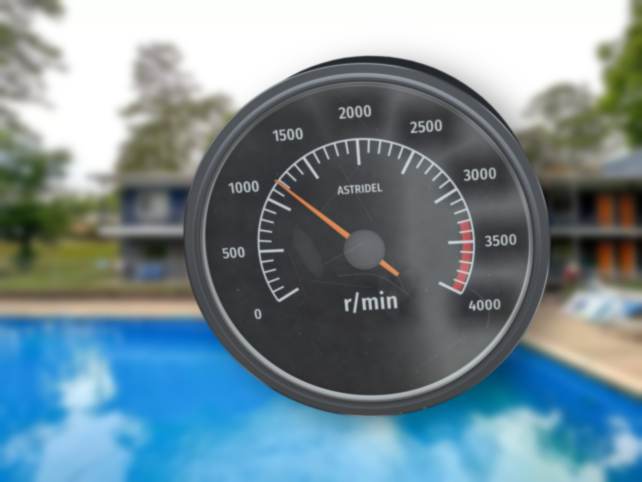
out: 1200 rpm
